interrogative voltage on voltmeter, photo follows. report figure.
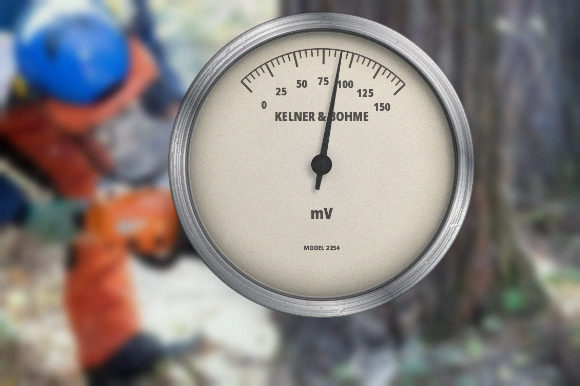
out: 90 mV
